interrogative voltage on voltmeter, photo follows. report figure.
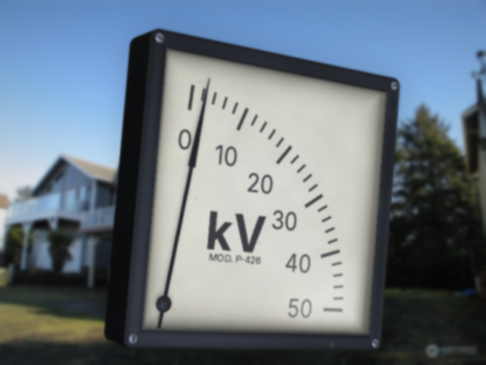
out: 2 kV
